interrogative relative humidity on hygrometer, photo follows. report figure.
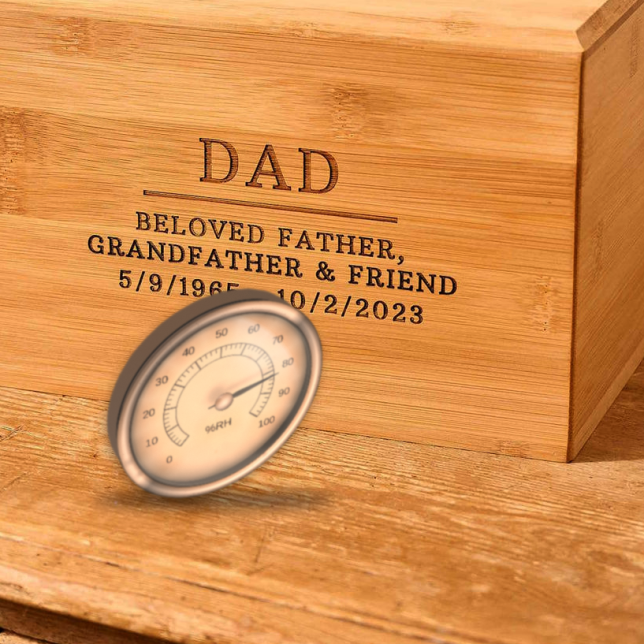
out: 80 %
